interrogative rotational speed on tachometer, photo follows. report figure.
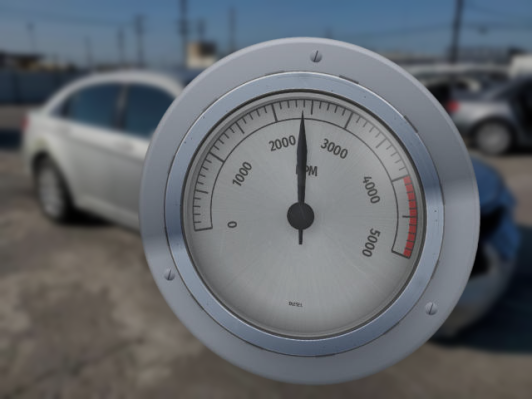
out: 2400 rpm
